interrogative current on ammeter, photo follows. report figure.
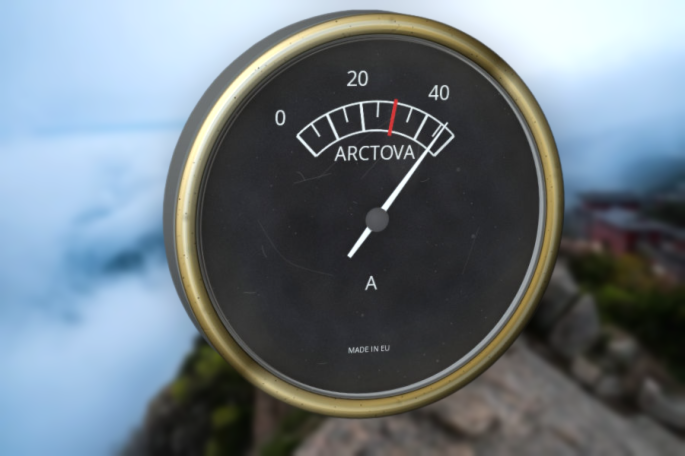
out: 45 A
